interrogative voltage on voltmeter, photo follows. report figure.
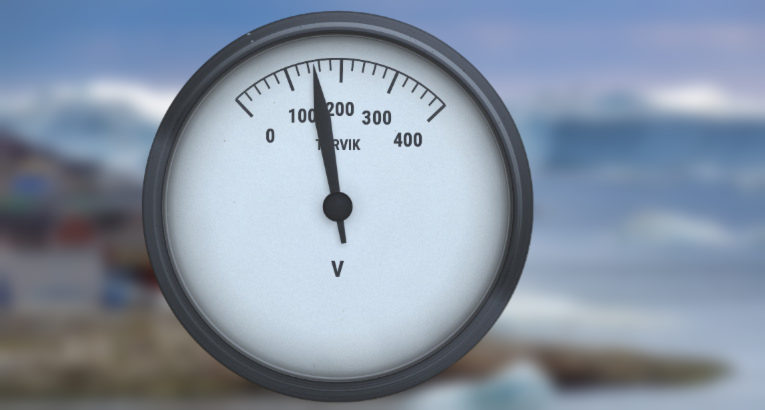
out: 150 V
